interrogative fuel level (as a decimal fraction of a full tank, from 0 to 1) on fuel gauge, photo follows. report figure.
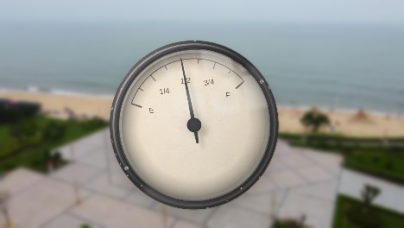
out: 0.5
